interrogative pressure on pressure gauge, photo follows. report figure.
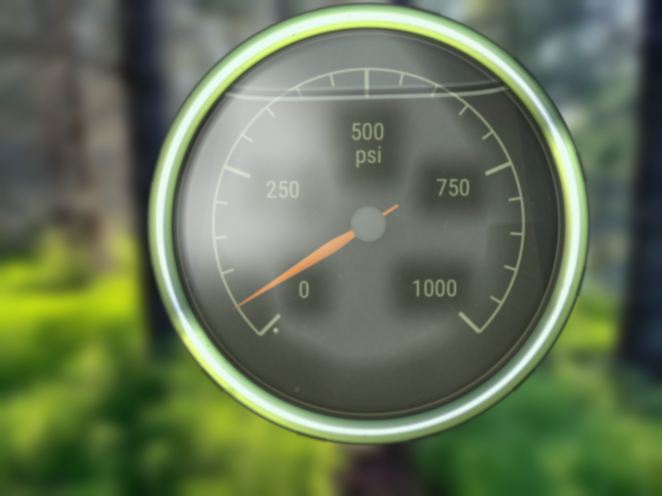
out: 50 psi
